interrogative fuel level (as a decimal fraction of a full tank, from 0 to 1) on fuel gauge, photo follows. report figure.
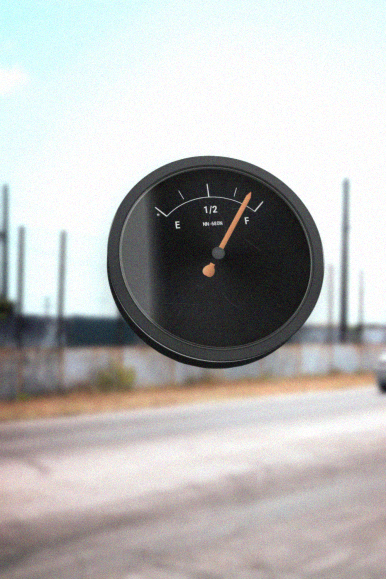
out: 0.875
